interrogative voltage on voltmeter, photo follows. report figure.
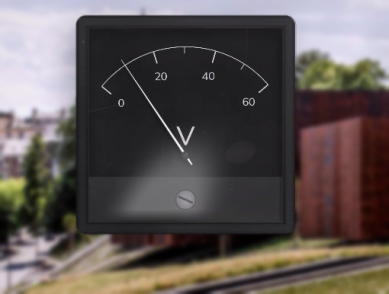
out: 10 V
